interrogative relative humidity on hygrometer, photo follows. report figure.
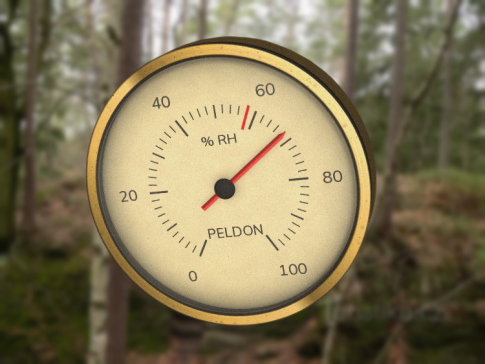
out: 68 %
